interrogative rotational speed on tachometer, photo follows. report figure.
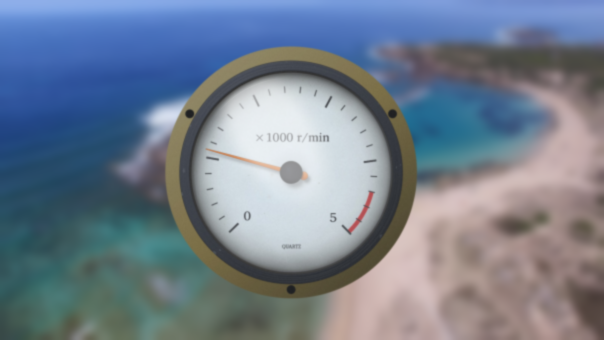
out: 1100 rpm
